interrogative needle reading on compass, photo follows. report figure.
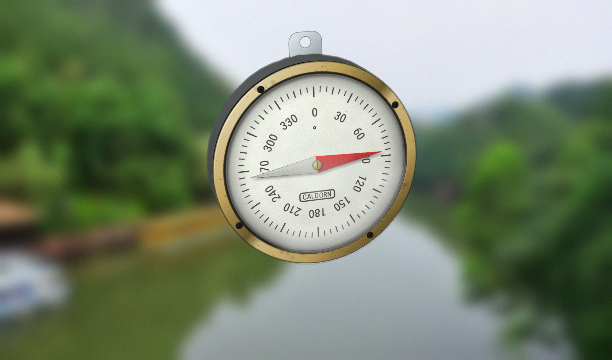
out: 85 °
